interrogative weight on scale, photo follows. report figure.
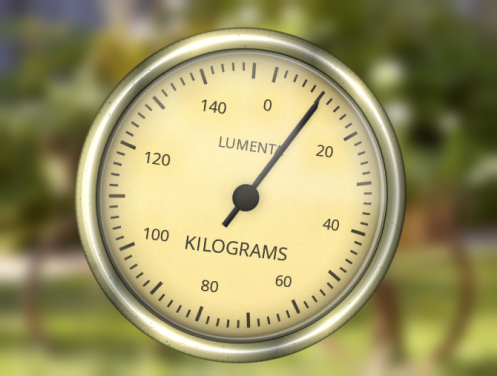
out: 10 kg
